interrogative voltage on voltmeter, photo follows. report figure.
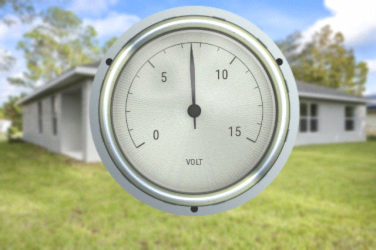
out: 7.5 V
